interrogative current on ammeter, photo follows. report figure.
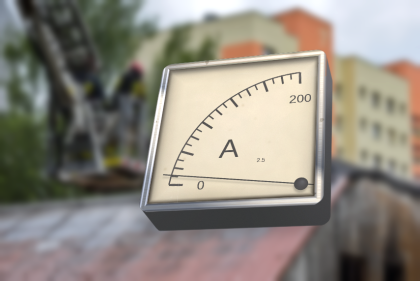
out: 10 A
